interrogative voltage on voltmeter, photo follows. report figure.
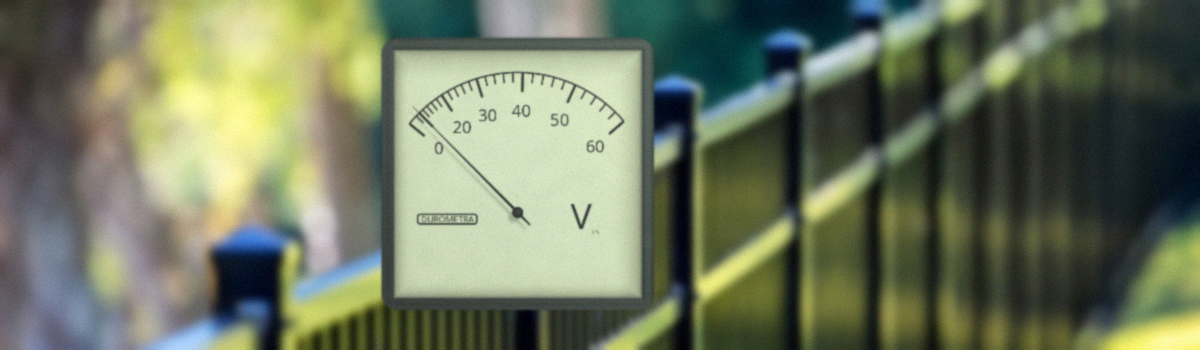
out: 10 V
